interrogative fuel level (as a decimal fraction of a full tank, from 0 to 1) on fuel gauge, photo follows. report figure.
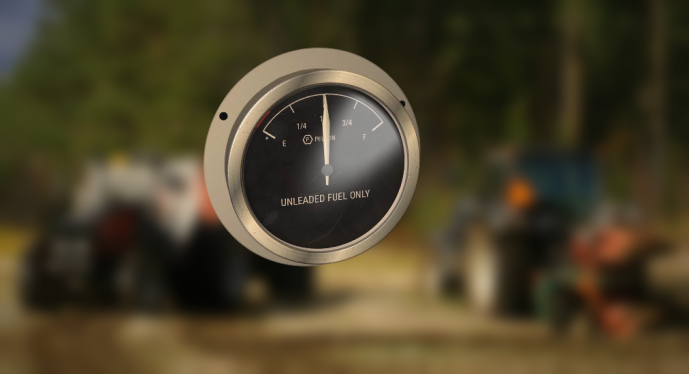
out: 0.5
